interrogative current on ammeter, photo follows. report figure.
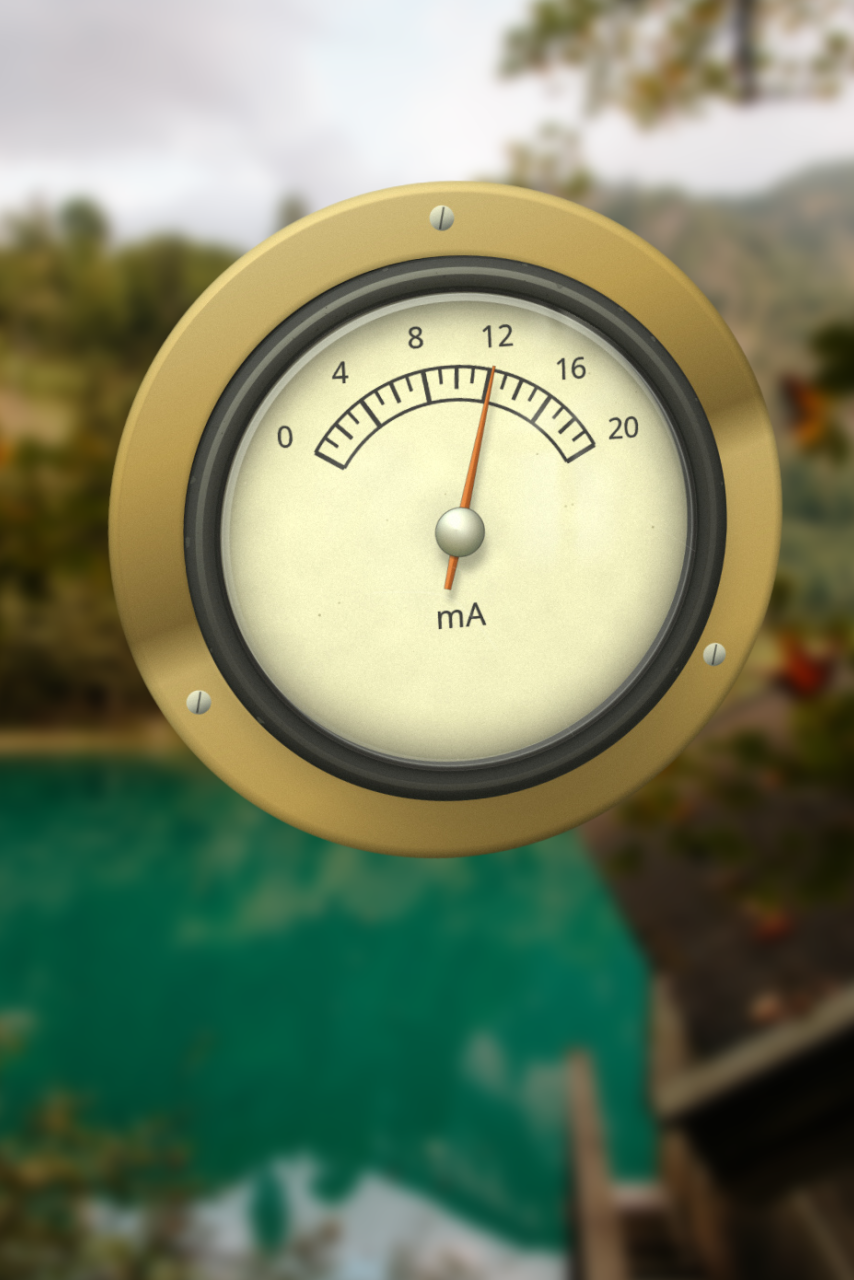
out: 12 mA
